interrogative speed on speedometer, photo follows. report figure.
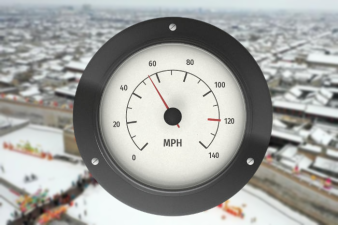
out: 55 mph
